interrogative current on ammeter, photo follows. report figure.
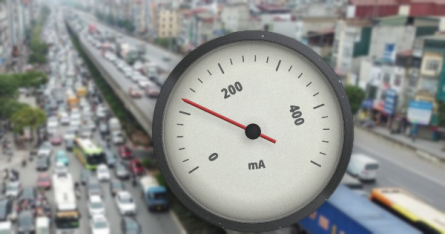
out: 120 mA
